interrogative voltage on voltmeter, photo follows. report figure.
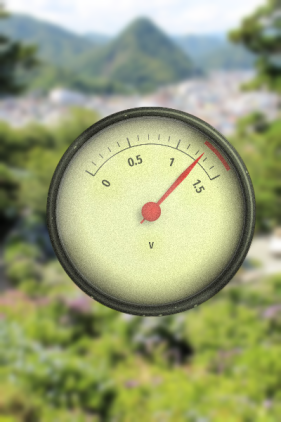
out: 1.25 V
